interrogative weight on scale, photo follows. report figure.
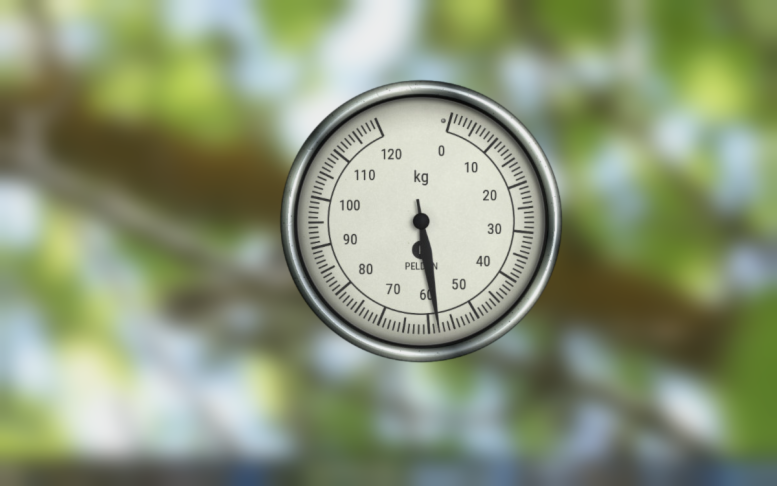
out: 58 kg
